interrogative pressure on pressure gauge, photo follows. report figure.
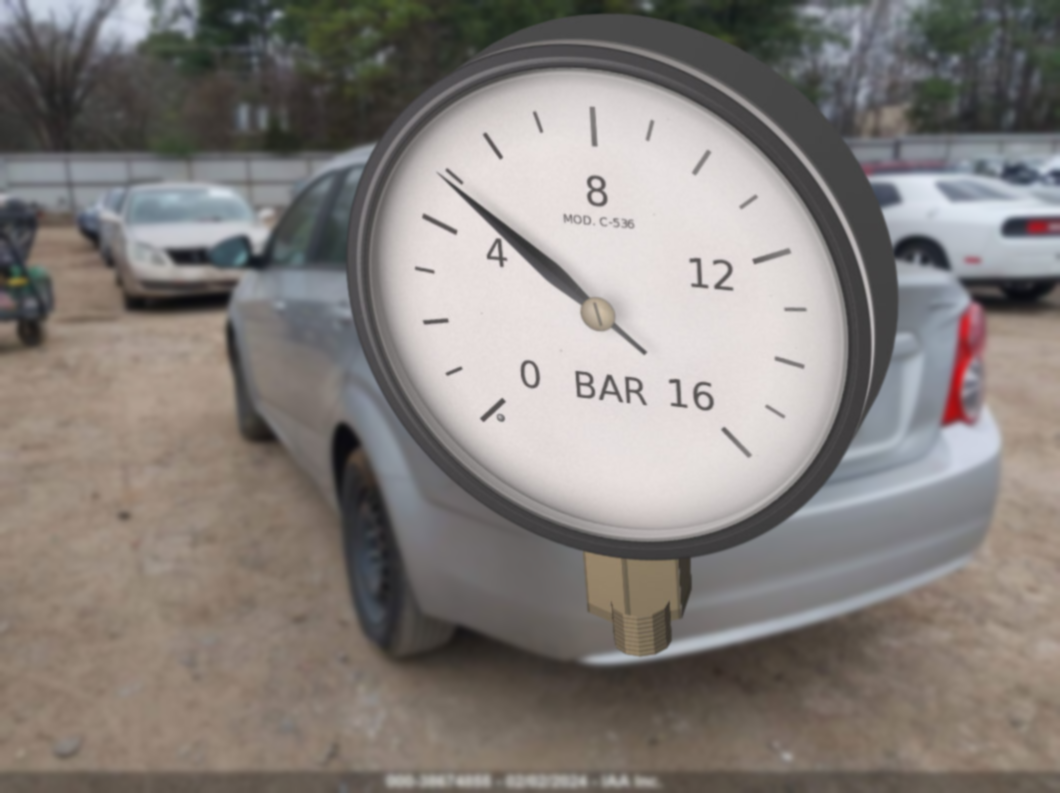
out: 5 bar
